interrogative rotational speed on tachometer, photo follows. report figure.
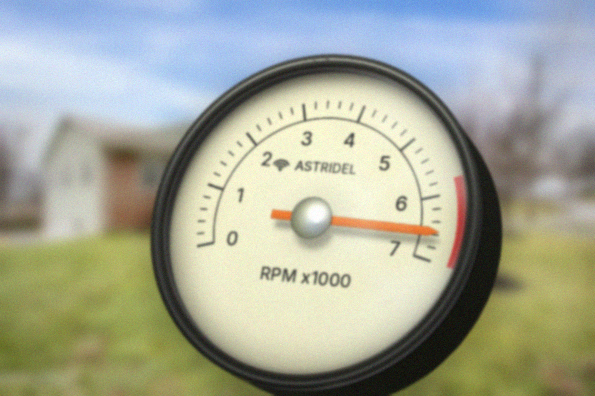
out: 6600 rpm
